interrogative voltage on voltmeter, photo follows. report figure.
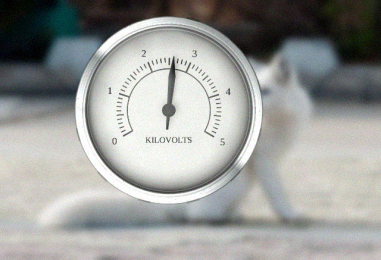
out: 2.6 kV
